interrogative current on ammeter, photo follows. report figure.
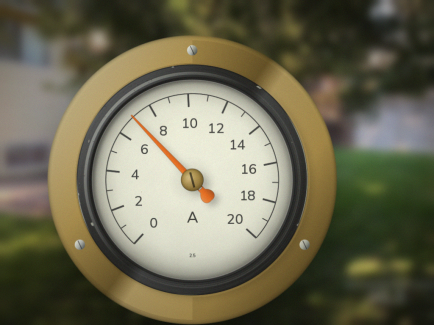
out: 7 A
